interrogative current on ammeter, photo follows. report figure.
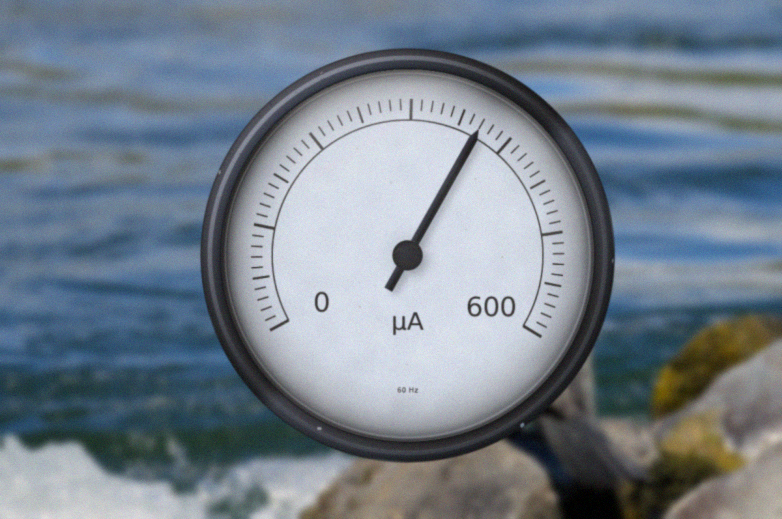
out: 370 µA
